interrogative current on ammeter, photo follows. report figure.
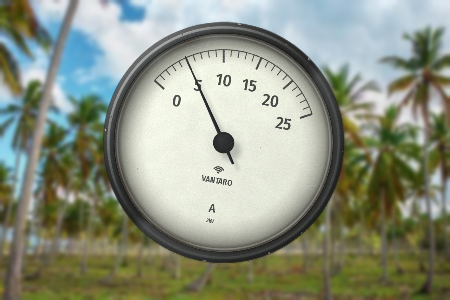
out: 5 A
